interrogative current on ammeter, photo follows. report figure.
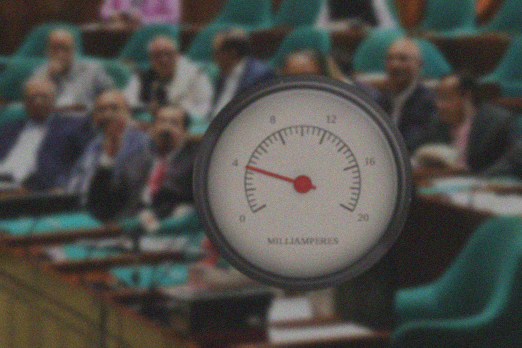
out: 4 mA
